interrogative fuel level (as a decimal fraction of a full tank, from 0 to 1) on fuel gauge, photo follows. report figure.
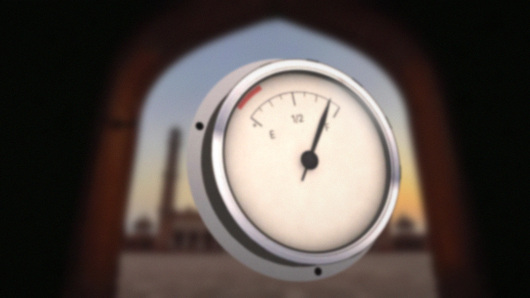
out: 0.875
